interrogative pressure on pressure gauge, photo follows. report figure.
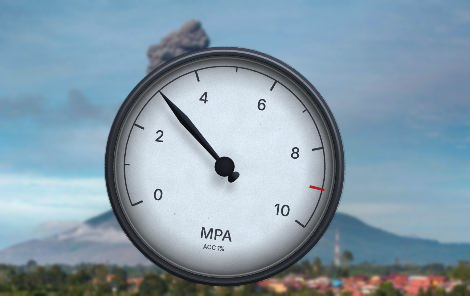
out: 3 MPa
